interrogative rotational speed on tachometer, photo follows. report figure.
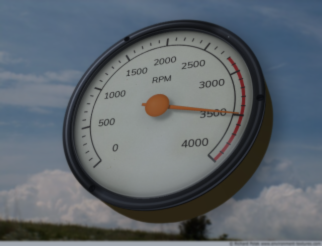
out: 3500 rpm
